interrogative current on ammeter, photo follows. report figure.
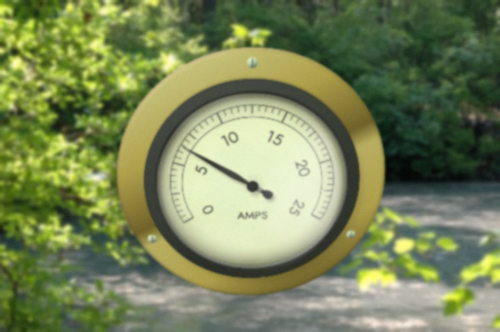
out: 6.5 A
